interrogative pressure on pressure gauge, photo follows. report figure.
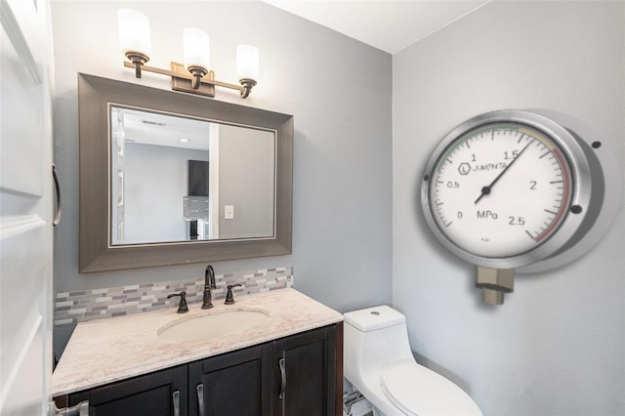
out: 1.6 MPa
